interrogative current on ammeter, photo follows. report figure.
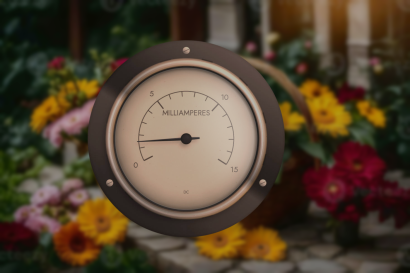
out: 1.5 mA
